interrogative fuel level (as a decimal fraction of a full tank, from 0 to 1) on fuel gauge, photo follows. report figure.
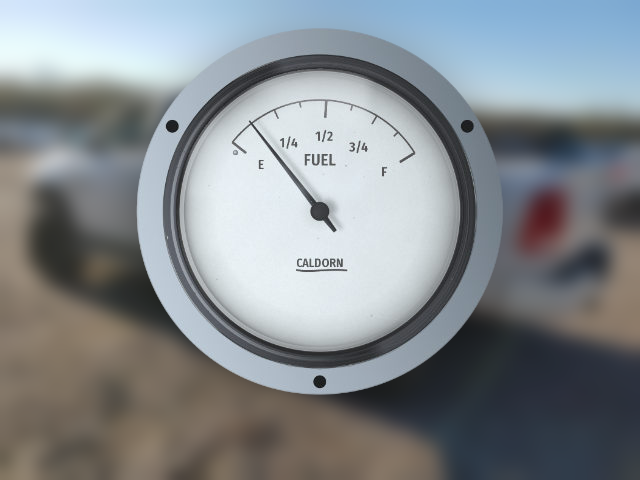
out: 0.125
